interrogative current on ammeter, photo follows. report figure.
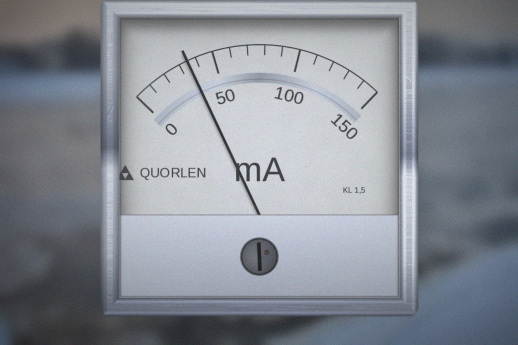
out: 35 mA
